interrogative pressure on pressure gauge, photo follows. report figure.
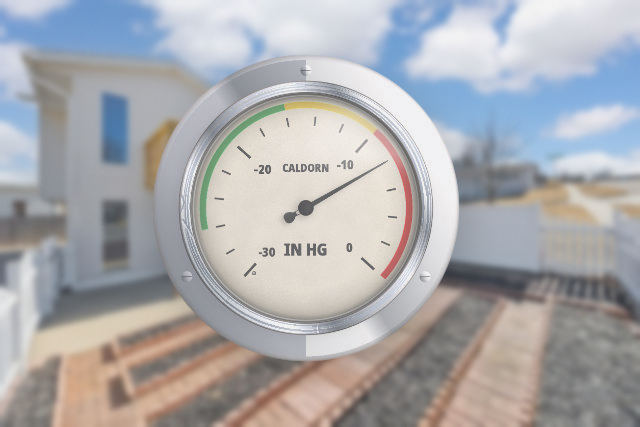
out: -8 inHg
